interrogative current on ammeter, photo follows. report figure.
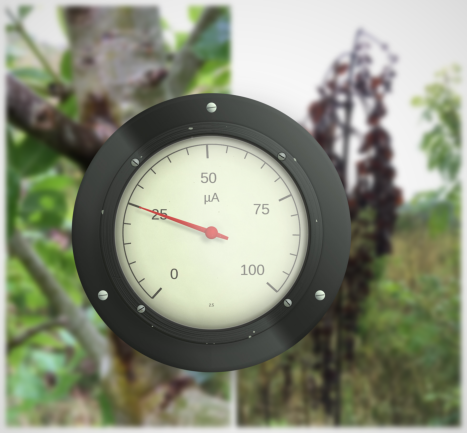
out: 25 µA
